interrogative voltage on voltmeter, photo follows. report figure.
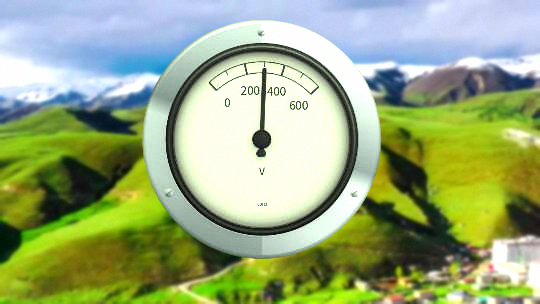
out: 300 V
